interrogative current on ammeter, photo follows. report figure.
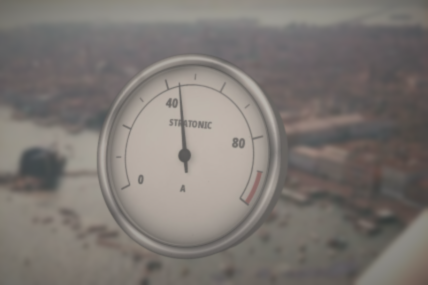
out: 45 A
